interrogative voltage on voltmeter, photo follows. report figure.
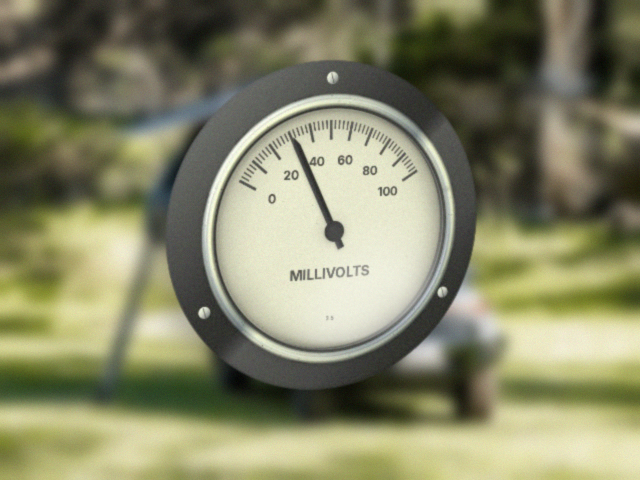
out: 30 mV
